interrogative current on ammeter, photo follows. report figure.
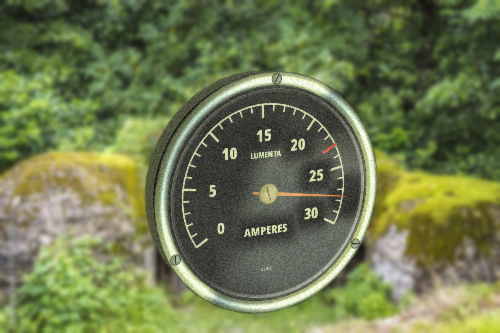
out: 27.5 A
